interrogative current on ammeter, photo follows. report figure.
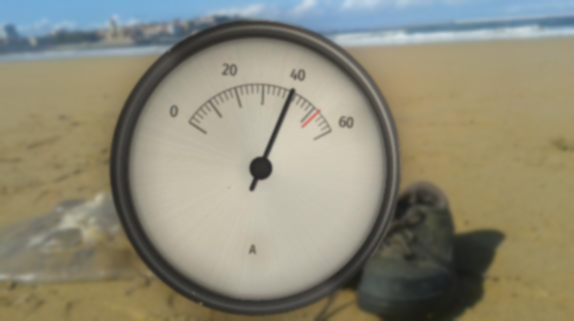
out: 40 A
